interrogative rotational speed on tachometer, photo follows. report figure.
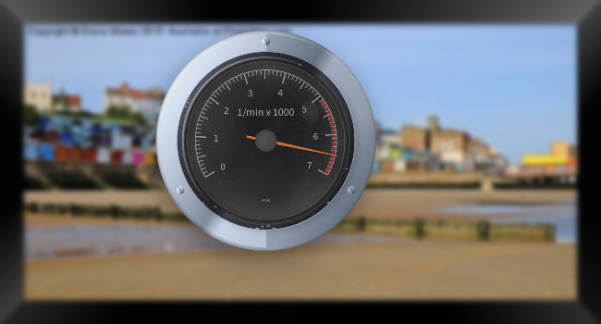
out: 6500 rpm
